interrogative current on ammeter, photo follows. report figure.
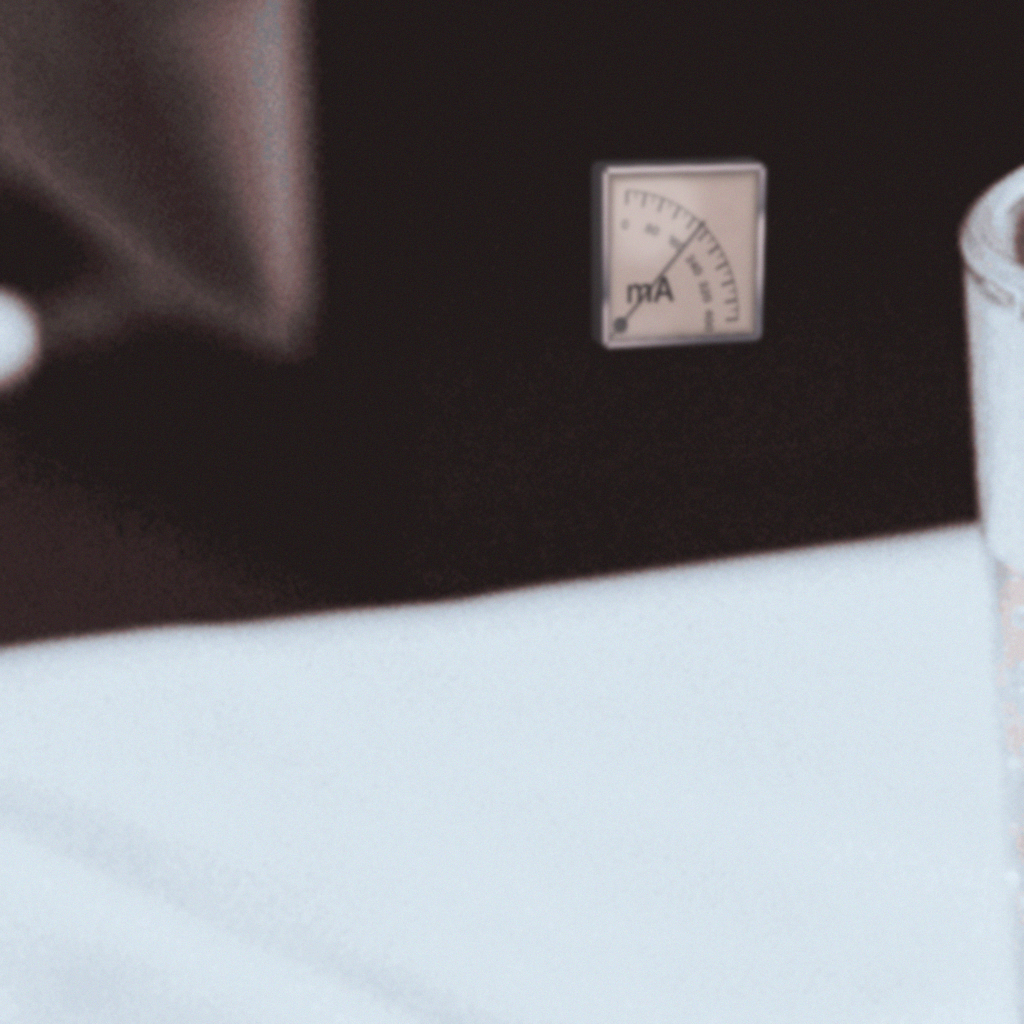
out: 180 mA
